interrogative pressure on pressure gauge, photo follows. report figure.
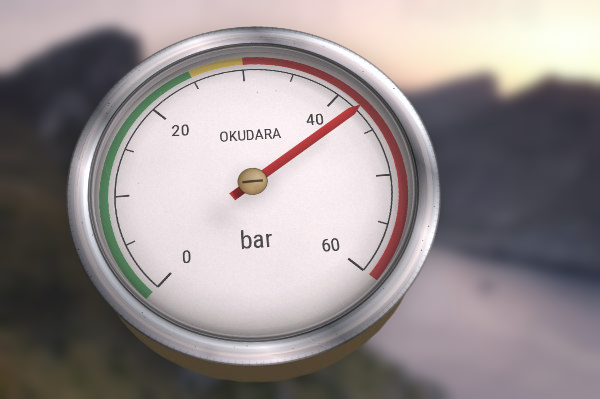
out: 42.5 bar
